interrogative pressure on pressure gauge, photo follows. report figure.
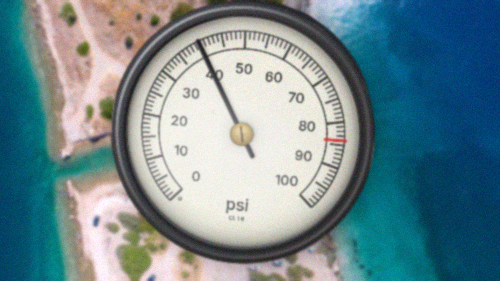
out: 40 psi
